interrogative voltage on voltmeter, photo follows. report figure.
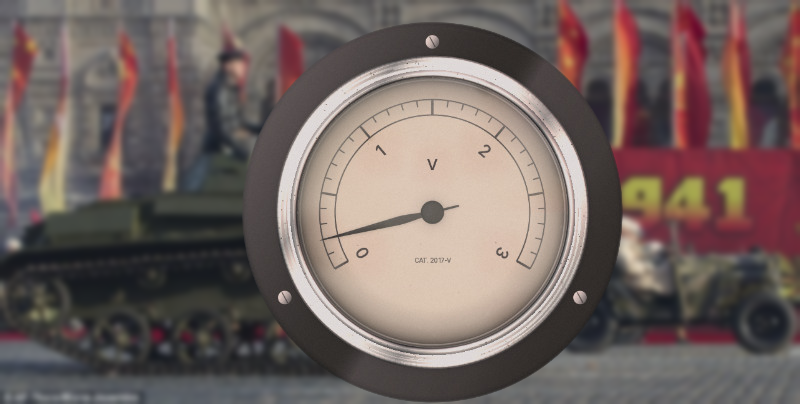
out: 0.2 V
